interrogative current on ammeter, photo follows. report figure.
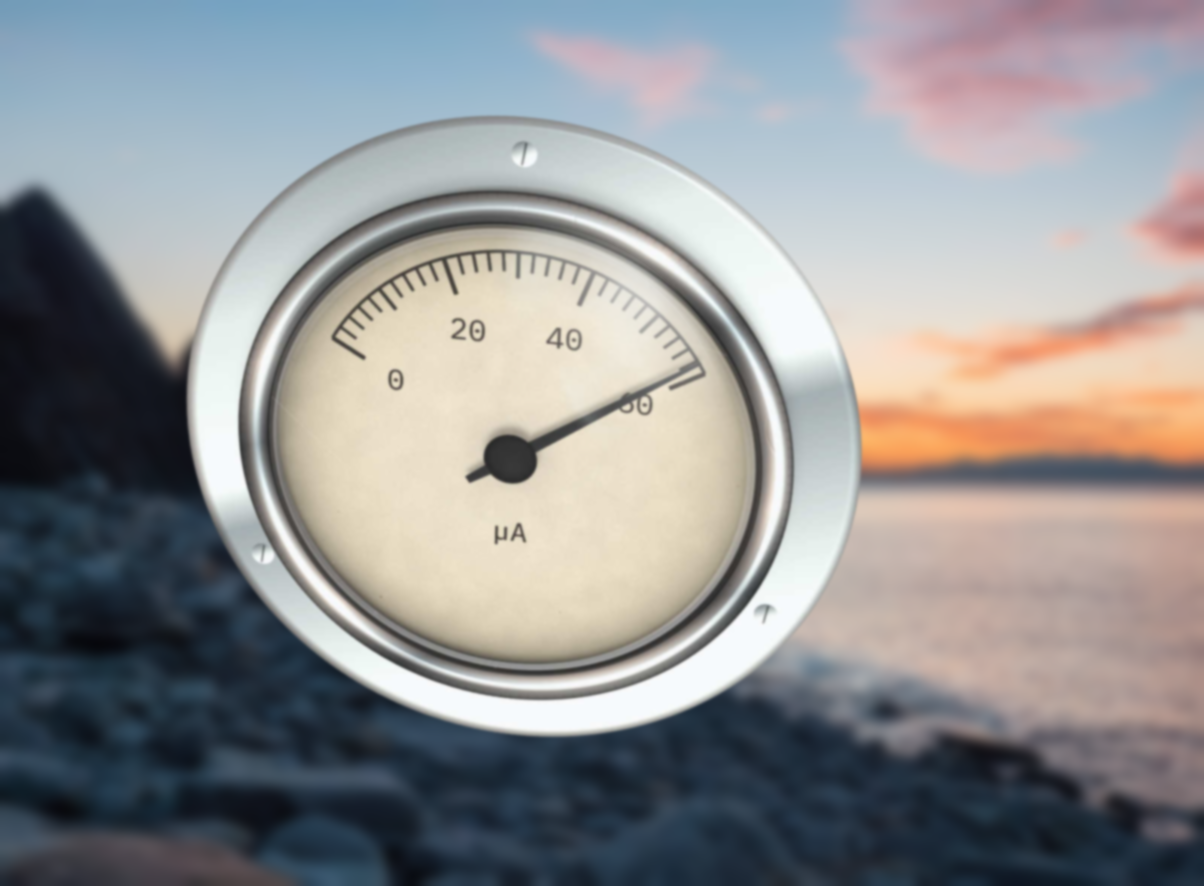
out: 58 µA
